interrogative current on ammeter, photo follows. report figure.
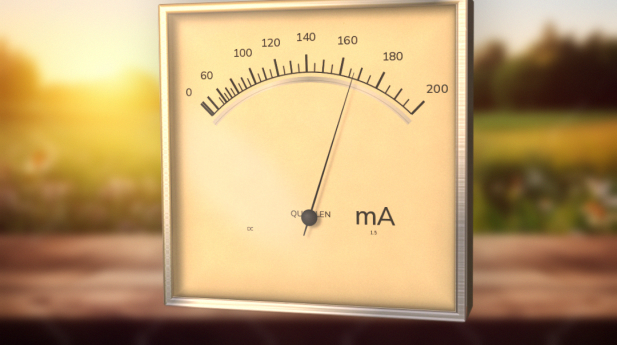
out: 167.5 mA
